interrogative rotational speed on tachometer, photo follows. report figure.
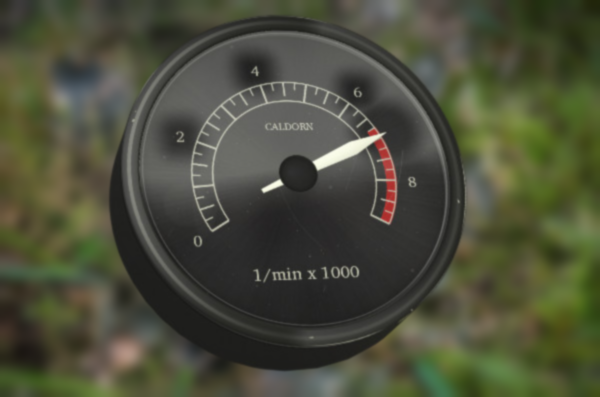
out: 7000 rpm
